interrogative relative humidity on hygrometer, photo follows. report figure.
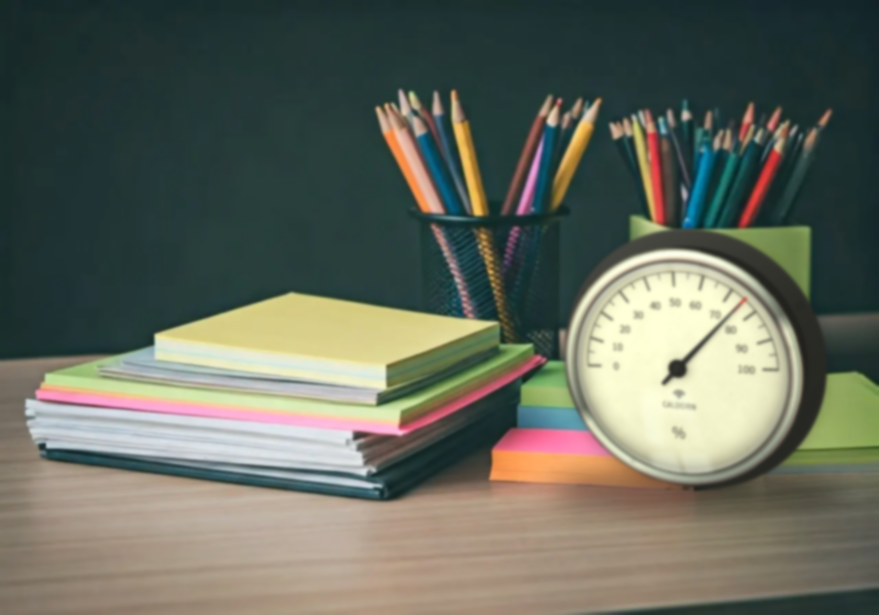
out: 75 %
